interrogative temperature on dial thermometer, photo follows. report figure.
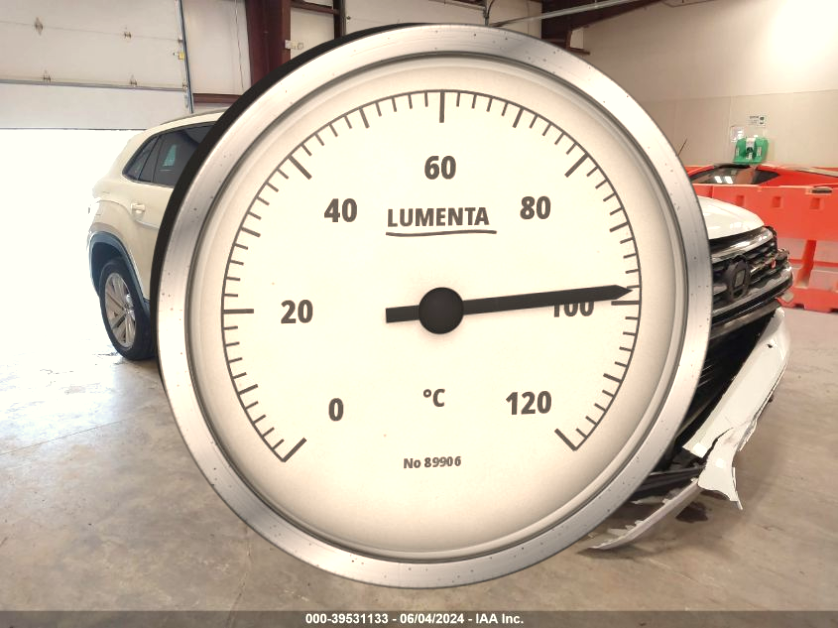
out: 98 °C
